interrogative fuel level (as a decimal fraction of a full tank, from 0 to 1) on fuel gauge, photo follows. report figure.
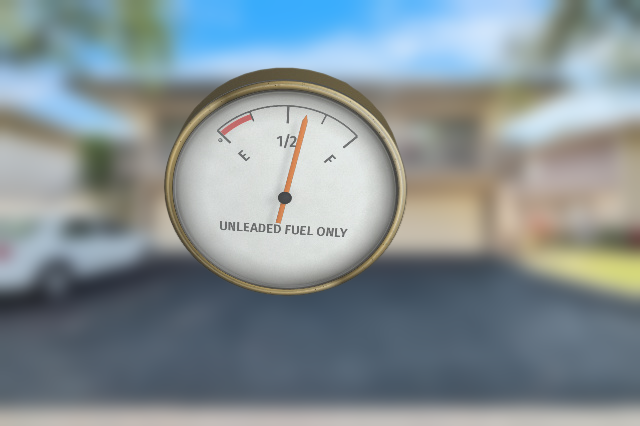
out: 0.625
